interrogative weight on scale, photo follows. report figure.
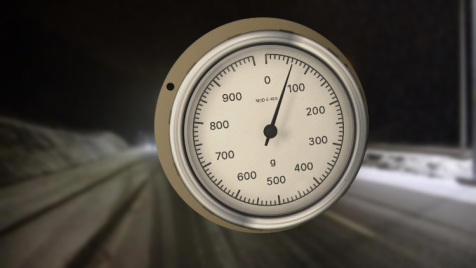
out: 60 g
